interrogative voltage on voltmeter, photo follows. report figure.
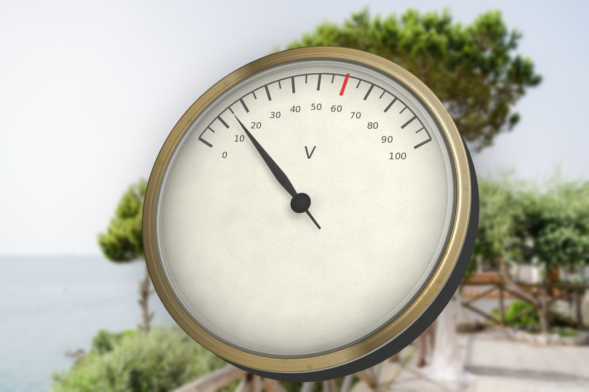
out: 15 V
